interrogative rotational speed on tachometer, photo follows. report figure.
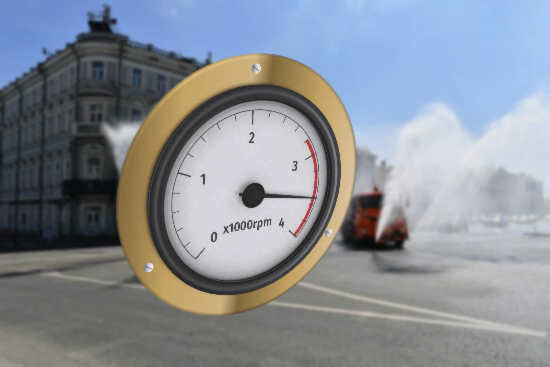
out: 3500 rpm
